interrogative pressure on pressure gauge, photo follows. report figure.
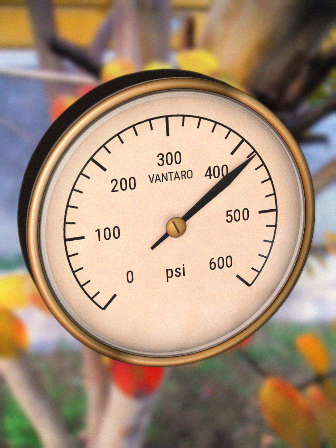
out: 420 psi
